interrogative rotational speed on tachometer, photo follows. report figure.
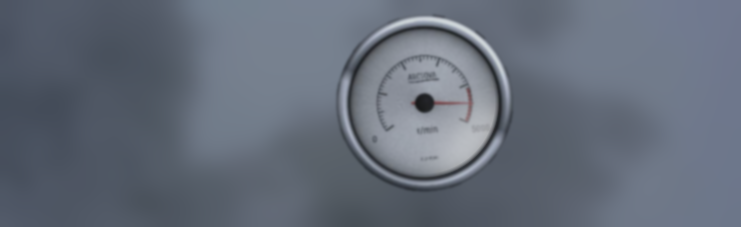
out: 4500 rpm
